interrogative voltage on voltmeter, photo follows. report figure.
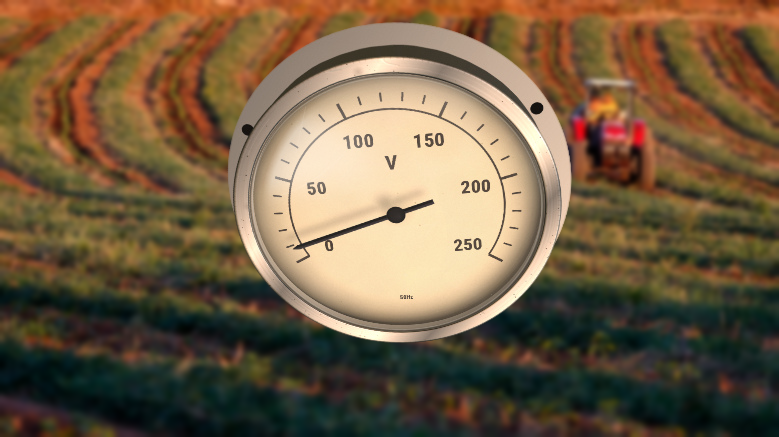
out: 10 V
